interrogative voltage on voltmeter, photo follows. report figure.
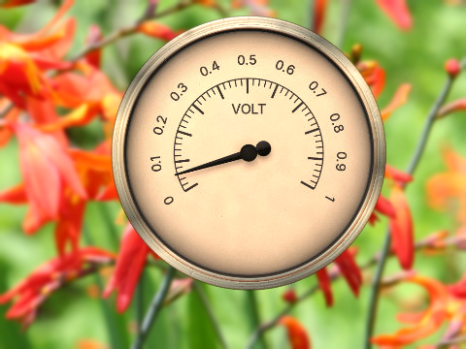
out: 0.06 V
